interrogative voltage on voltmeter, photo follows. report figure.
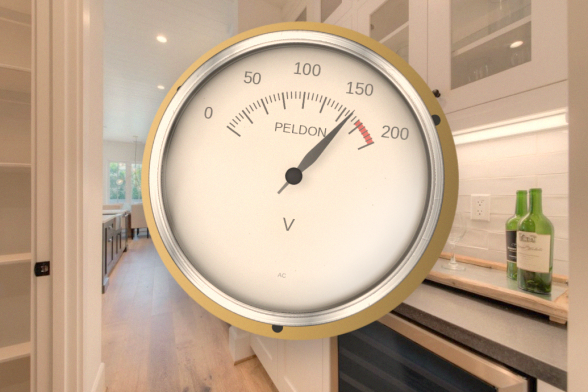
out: 160 V
